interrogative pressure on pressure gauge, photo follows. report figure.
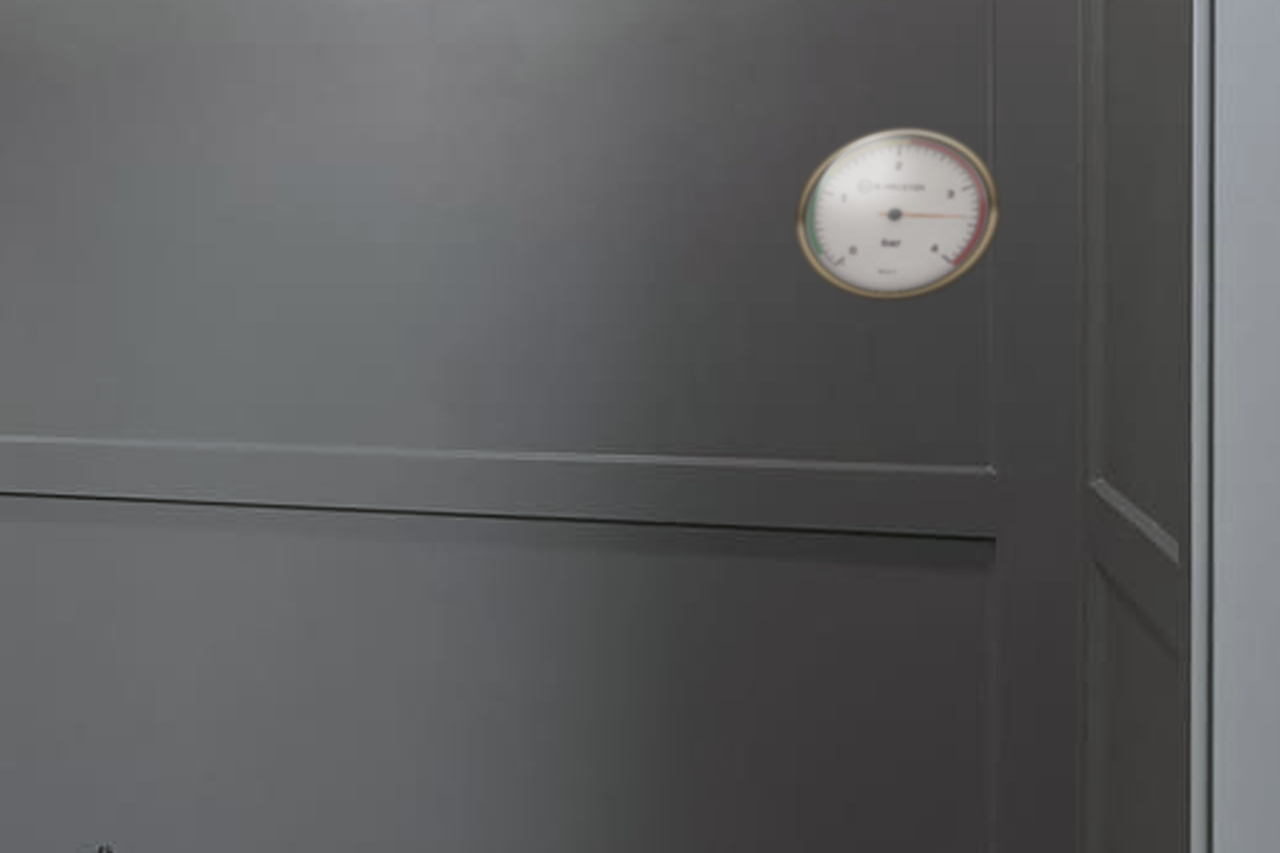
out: 3.4 bar
